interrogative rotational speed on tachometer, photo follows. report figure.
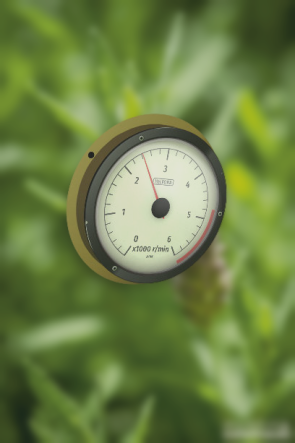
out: 2400 rpm
